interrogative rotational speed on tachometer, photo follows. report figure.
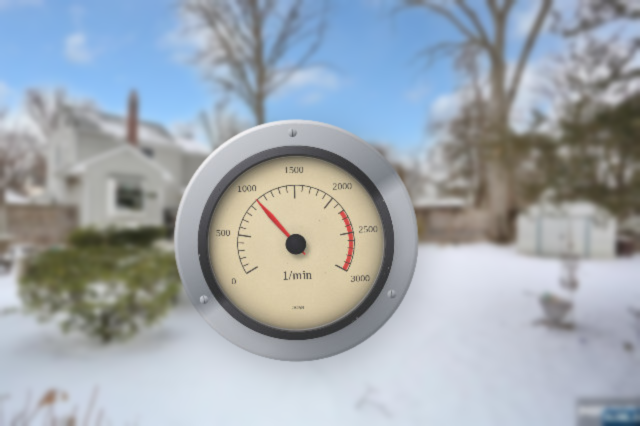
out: 1000 rpm
